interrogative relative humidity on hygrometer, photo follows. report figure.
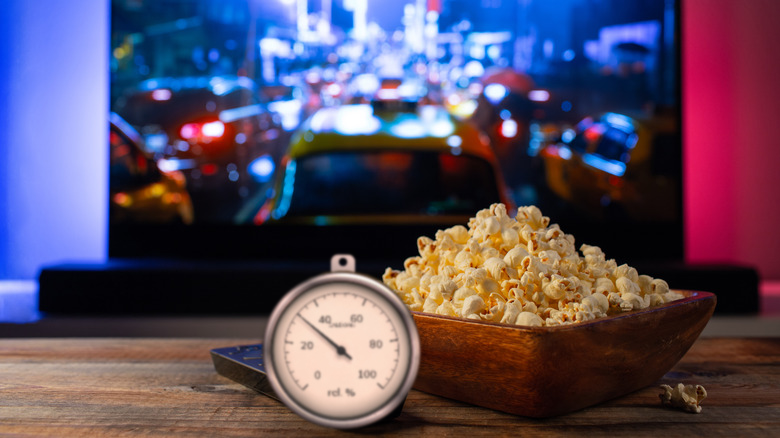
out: 32 %
